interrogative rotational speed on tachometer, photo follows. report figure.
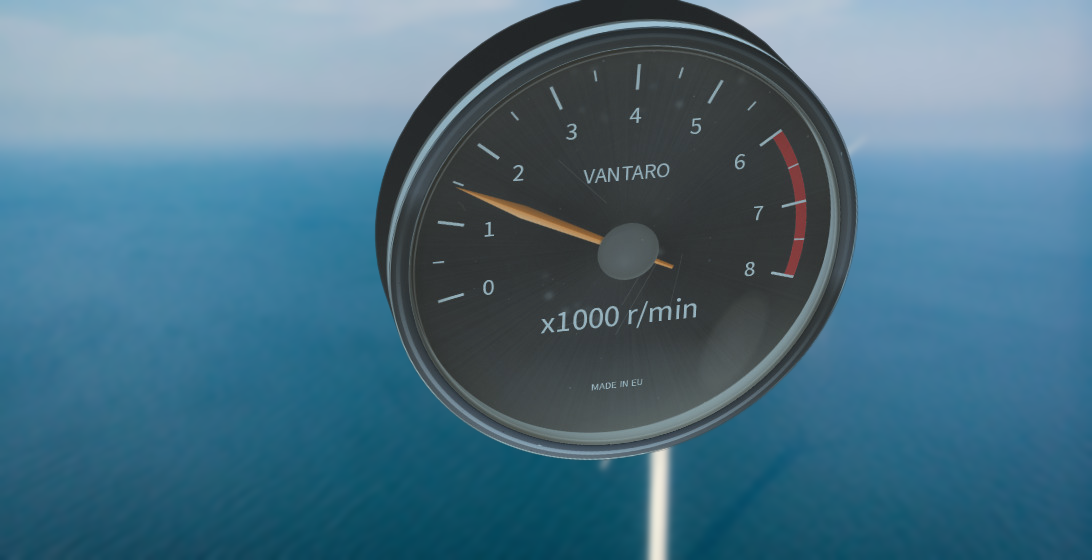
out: 1500 rpm
